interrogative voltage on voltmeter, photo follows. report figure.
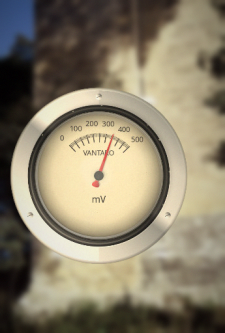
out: 350 mV
